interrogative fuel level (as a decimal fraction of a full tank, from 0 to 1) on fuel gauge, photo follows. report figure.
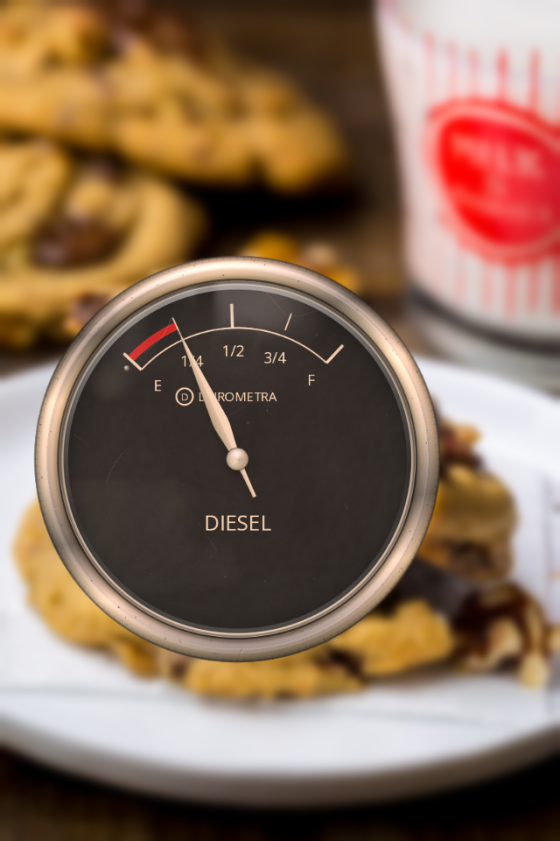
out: 0.25
